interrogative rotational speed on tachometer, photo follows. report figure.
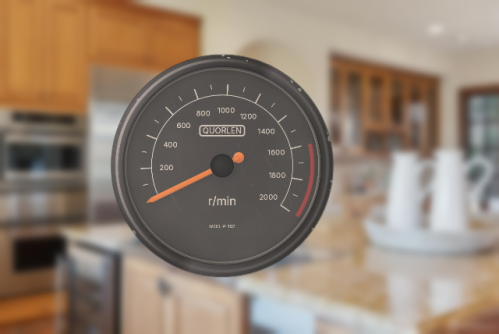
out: 0 rpm
